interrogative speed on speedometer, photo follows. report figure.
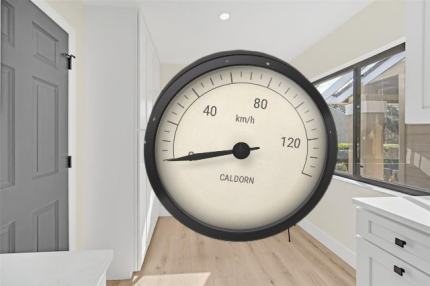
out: 0 km/h
